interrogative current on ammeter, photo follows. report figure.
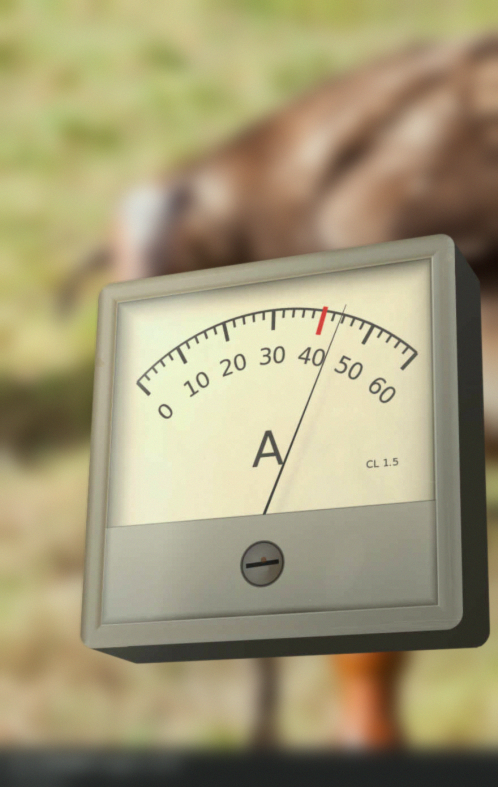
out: 44 A
